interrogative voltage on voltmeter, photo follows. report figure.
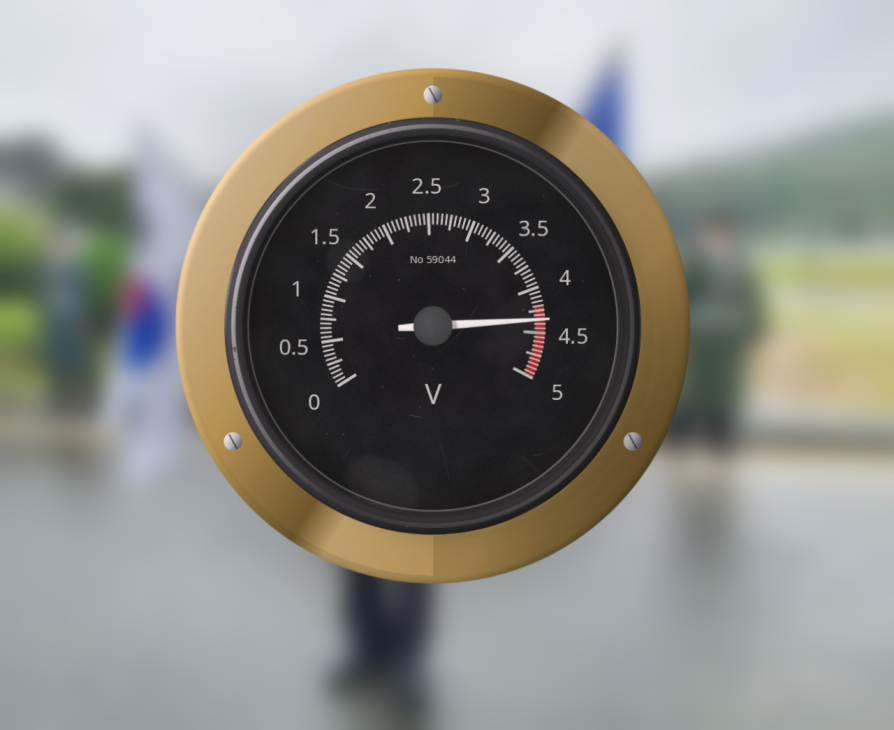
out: 4.35 V
